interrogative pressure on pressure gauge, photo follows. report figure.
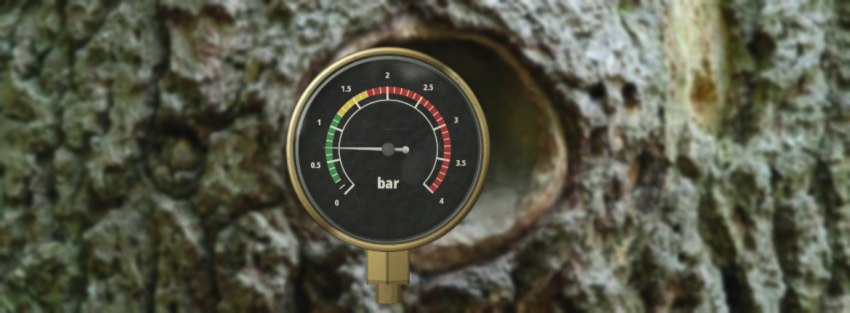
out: 0.7 bar
